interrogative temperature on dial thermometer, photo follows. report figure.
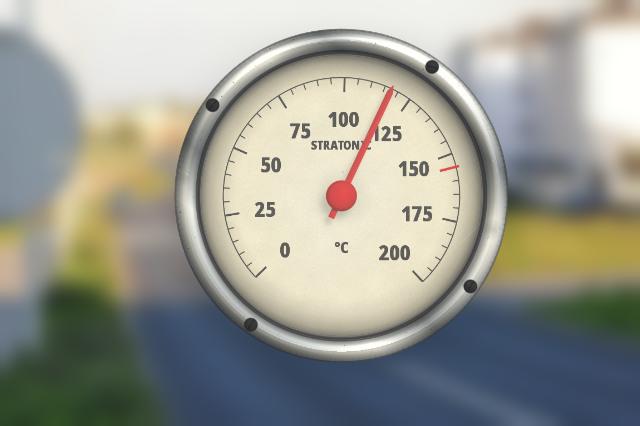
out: 117.5 °C
